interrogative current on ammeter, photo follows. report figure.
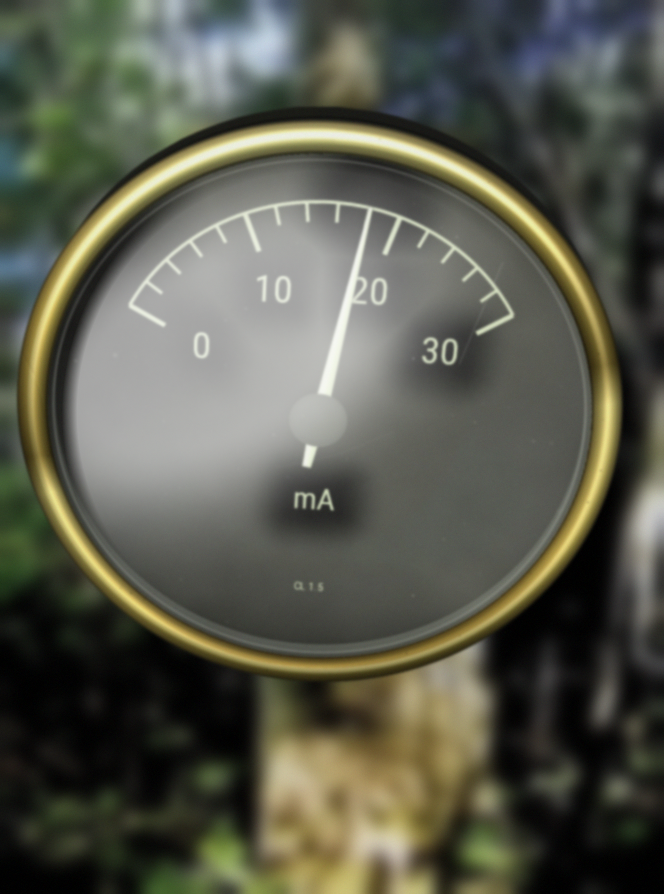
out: 18 mA
